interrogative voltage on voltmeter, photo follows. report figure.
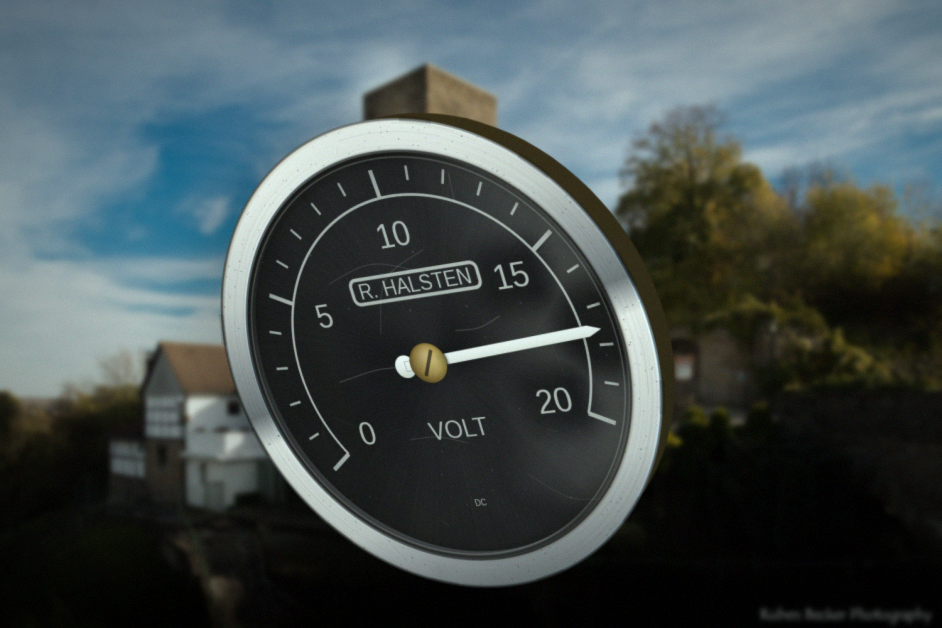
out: 17.5 V
